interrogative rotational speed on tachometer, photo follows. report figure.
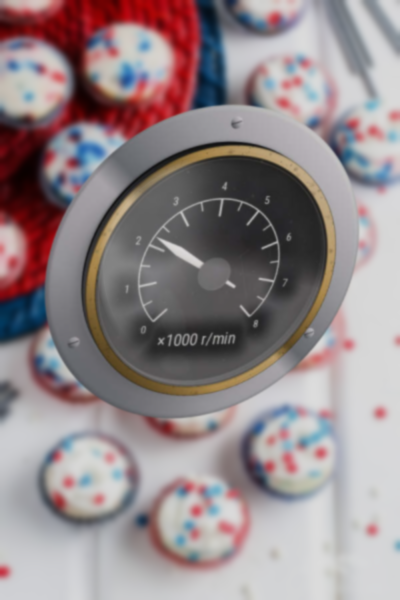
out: 2250 rpm
